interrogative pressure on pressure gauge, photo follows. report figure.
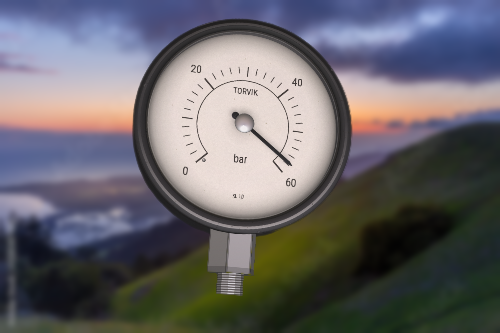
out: 58 bar
